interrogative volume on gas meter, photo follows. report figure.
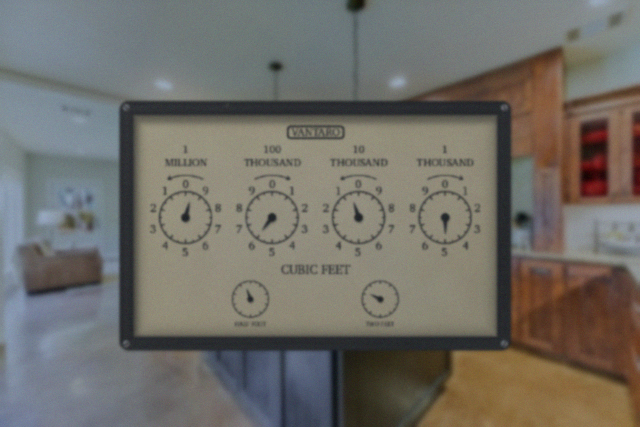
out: 960500 ft³
